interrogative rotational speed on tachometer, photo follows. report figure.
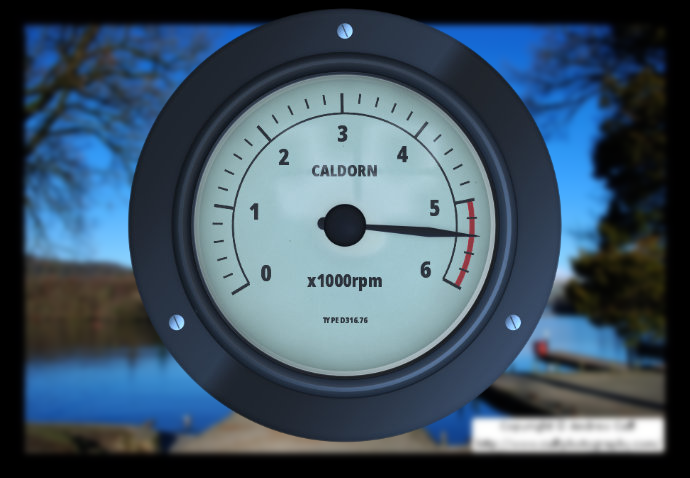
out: 5400 rpm
